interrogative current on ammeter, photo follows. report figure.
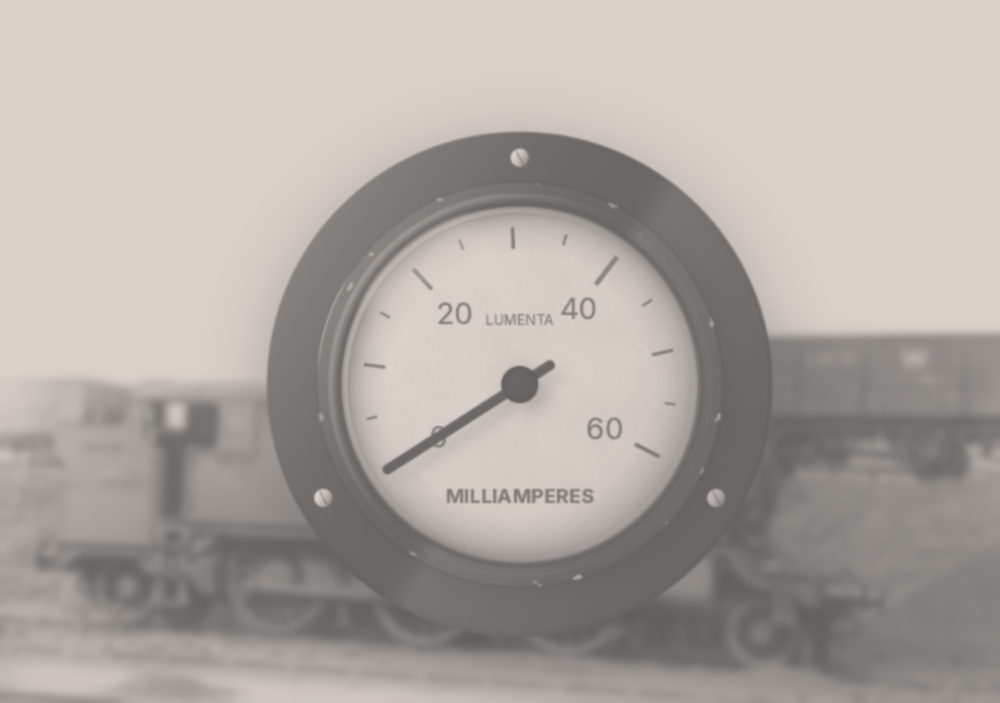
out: 0 mA
